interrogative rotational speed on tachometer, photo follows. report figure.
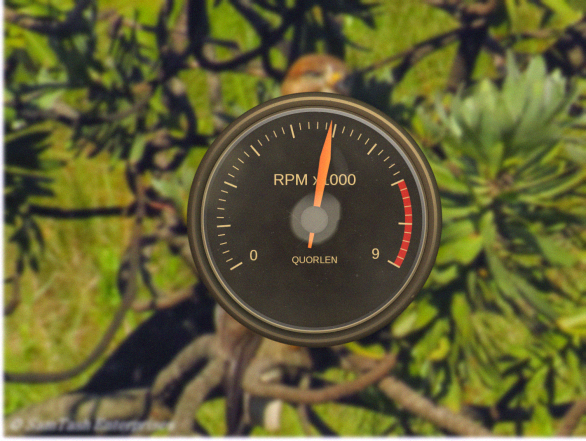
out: 4900 rpm
